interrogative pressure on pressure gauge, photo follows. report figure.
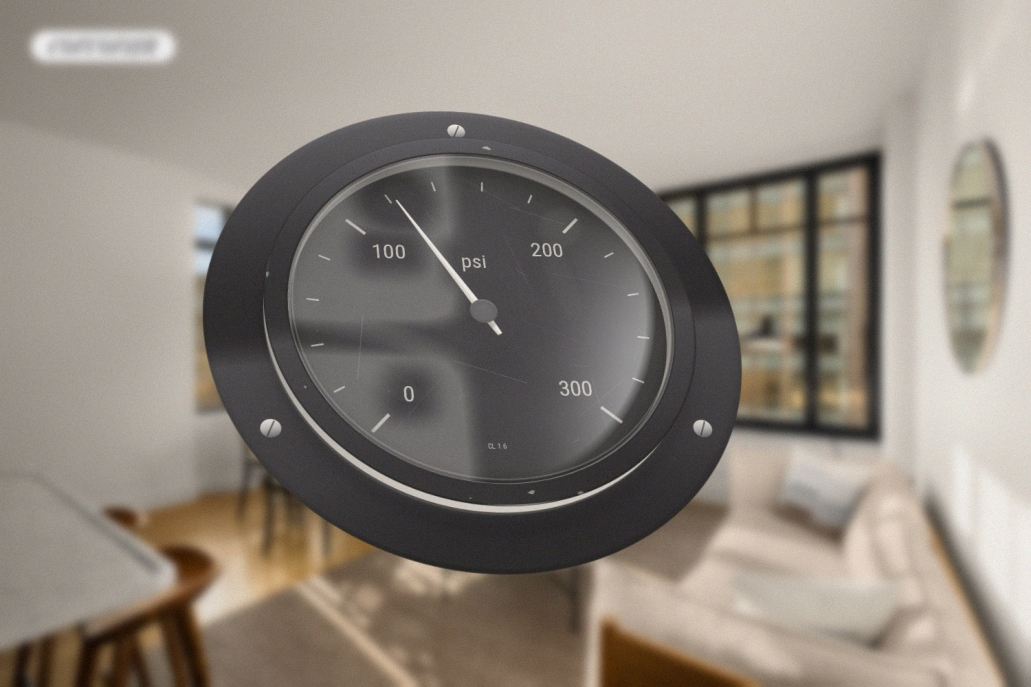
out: 120 psi
